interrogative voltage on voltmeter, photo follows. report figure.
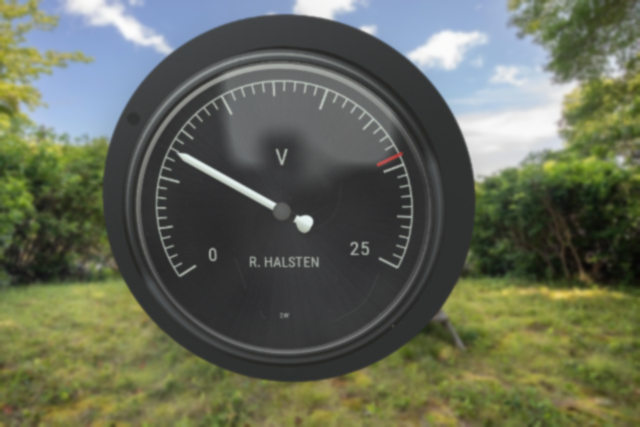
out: 6.5 V
